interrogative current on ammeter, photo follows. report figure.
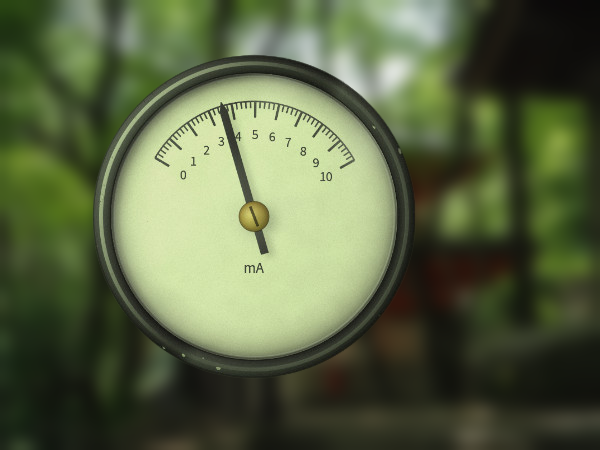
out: 3.6 mA
